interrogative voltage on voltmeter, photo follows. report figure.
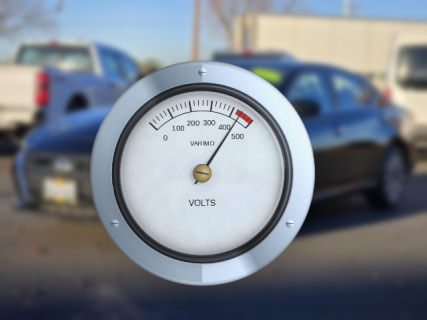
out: 440 V
